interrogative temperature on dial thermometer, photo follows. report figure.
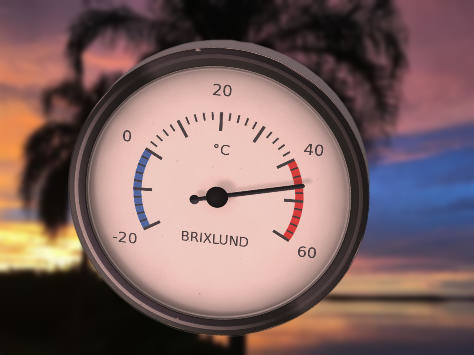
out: 46 °C
